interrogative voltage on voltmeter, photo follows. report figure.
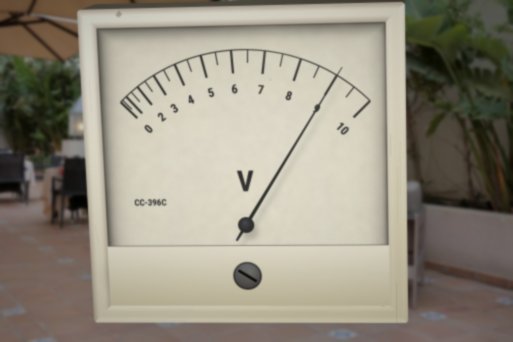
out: 9 V
